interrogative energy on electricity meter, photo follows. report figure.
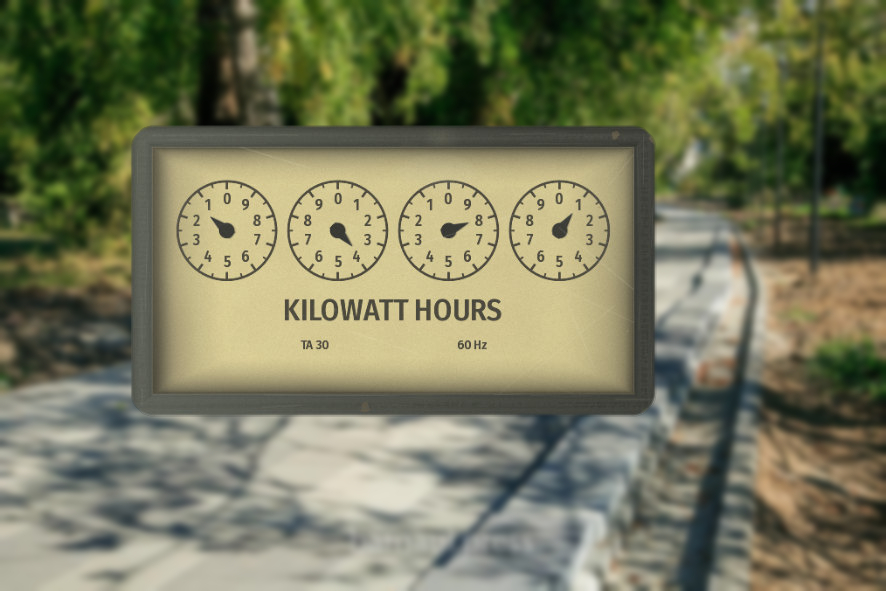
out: 1381 kWh
